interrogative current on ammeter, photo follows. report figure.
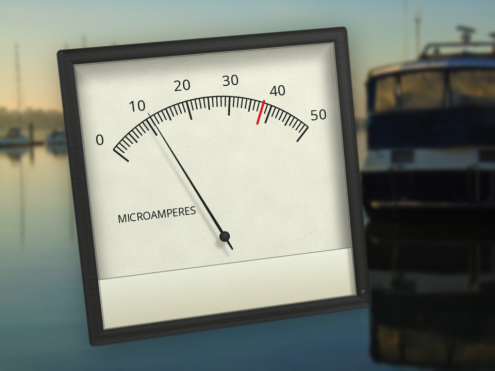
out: 11 µA
